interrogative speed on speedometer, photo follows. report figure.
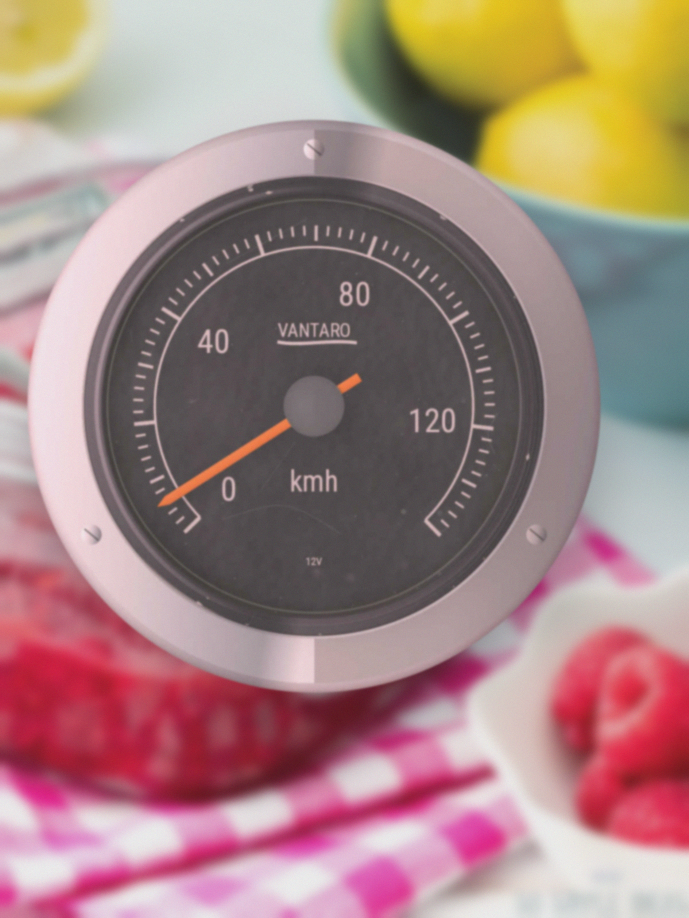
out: 6 km/h
